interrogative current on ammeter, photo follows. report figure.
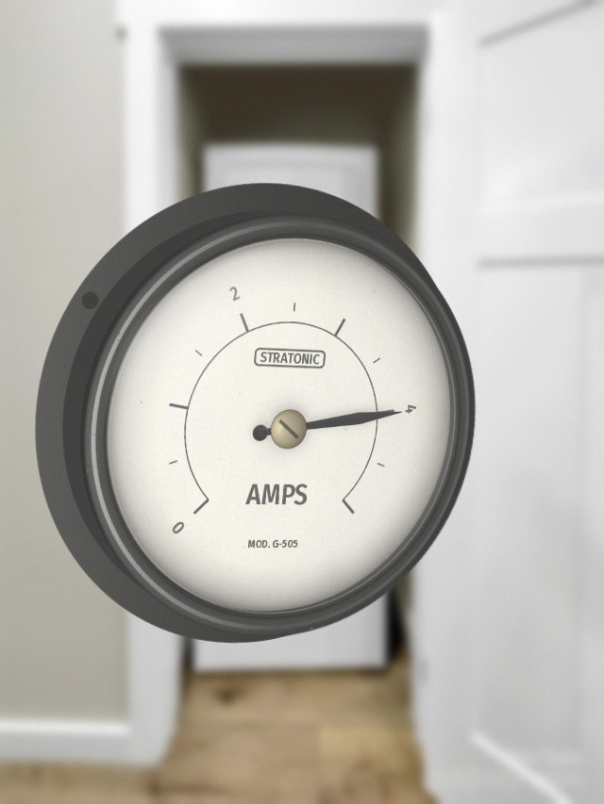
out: 4 A
